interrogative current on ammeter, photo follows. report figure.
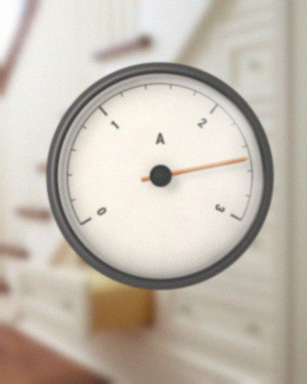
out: 2.5 A
